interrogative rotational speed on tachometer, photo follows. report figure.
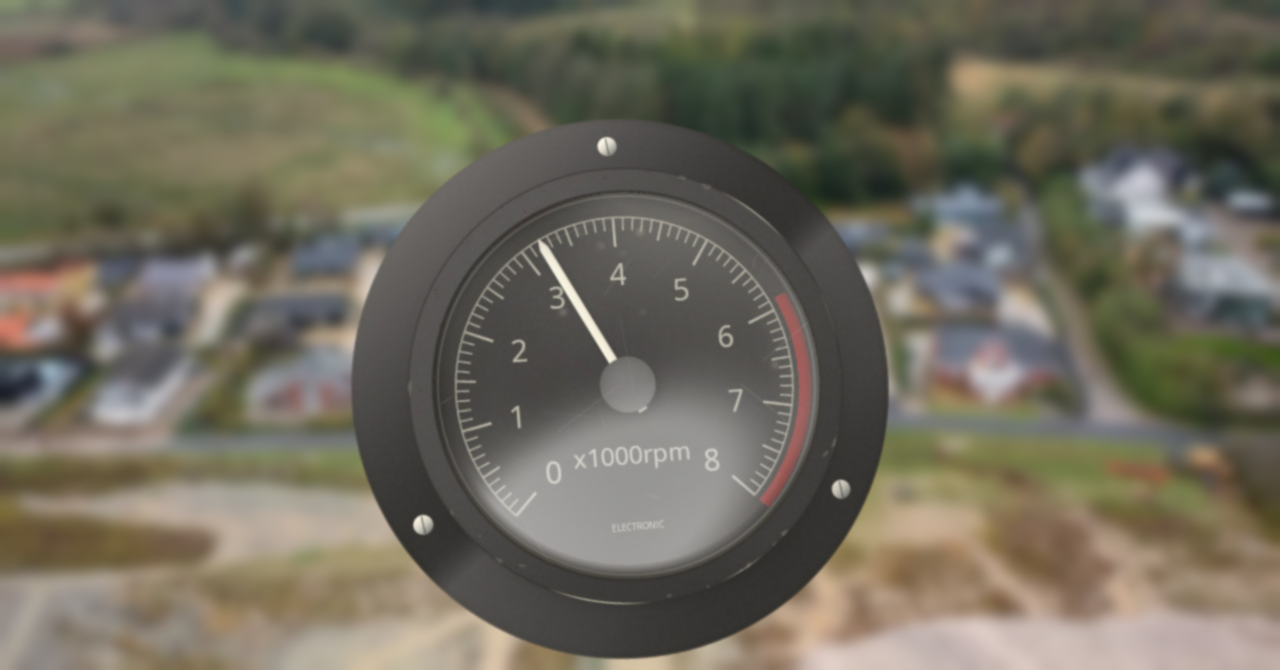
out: 3200 rpm
